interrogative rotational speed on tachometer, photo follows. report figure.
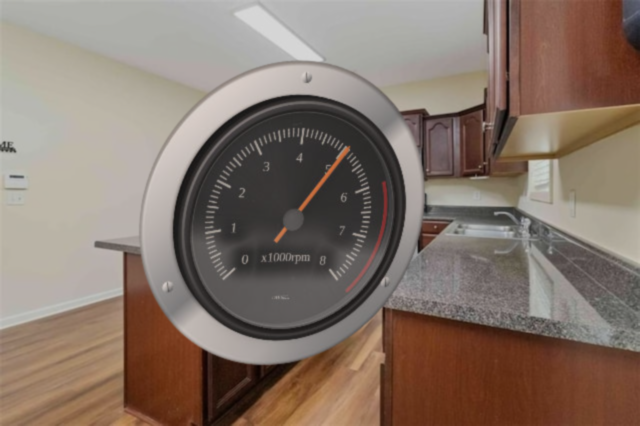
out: 5000 rpm
